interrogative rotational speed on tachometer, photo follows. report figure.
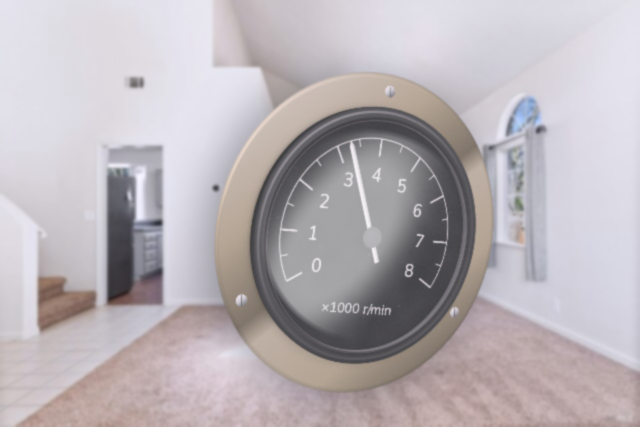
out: 3250 rpm
